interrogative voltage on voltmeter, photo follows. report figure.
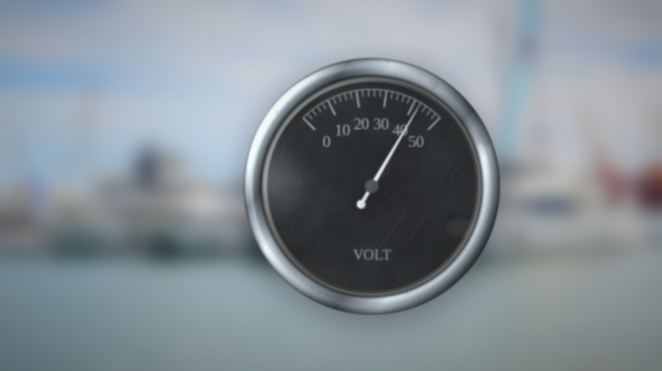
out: 42 V
